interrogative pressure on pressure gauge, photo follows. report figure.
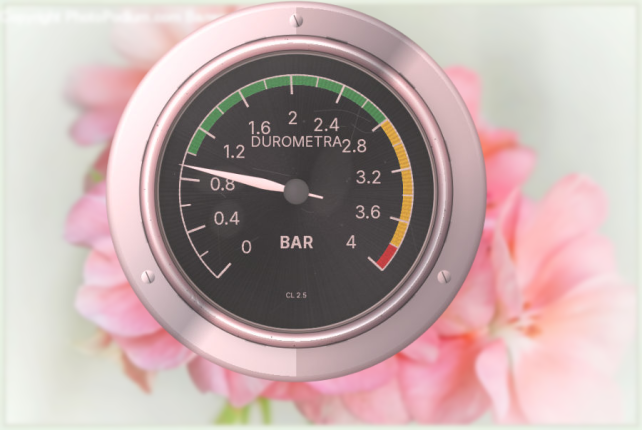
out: 0.9 bar
